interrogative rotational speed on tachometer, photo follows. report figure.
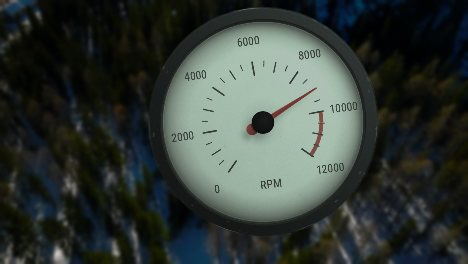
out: 9000 rpm
